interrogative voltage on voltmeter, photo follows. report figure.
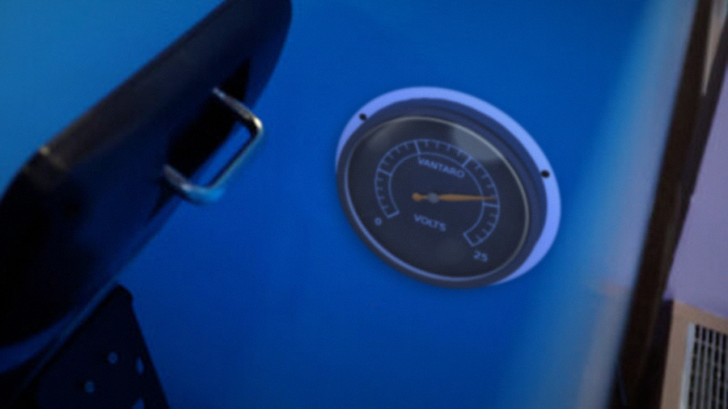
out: 19 V
